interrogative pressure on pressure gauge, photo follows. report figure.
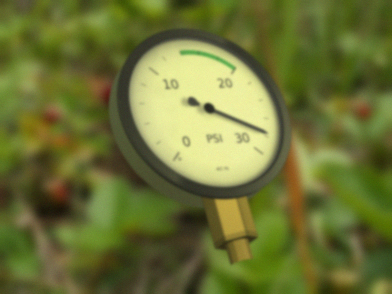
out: 28 psi
